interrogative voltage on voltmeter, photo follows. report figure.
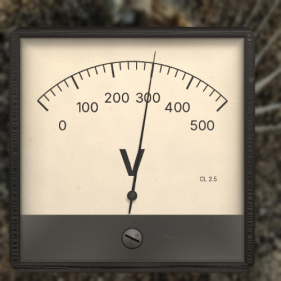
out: 300 V
